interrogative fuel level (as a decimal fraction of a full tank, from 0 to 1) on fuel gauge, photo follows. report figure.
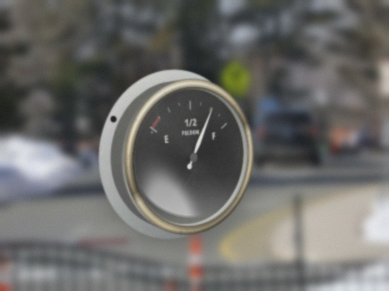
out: 0.75
